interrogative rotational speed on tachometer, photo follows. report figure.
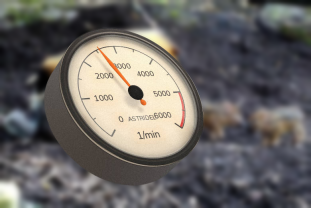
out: 2500 rpm
